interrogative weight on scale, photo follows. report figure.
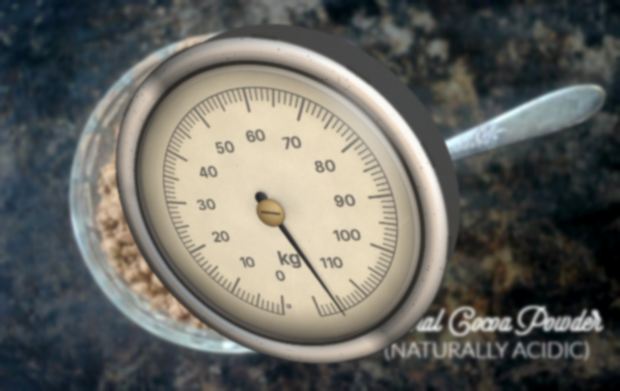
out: 115 kg
